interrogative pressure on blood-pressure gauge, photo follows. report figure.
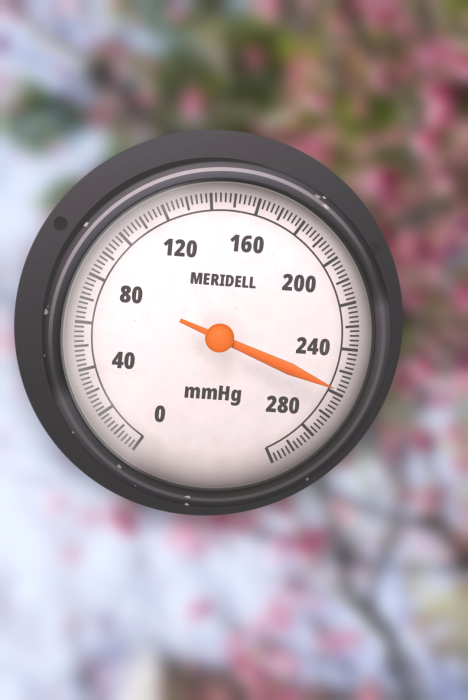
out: 258 mmHg
